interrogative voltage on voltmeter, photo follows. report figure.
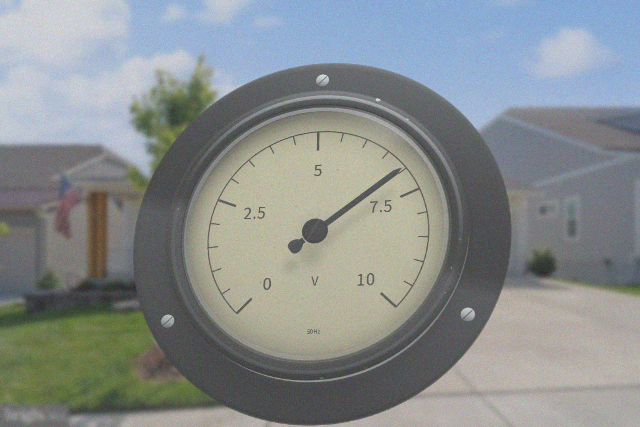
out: 7 V
